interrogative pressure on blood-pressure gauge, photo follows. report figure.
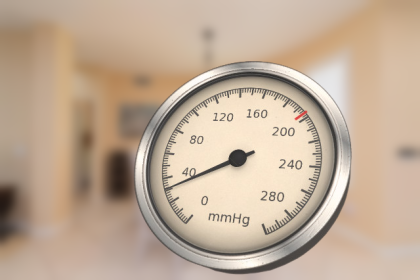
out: 30 mmHg
